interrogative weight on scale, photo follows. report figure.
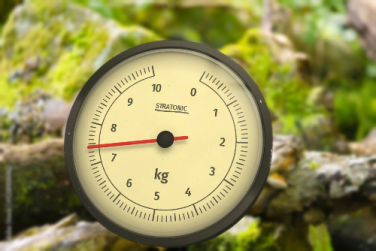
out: 7.4 kg
